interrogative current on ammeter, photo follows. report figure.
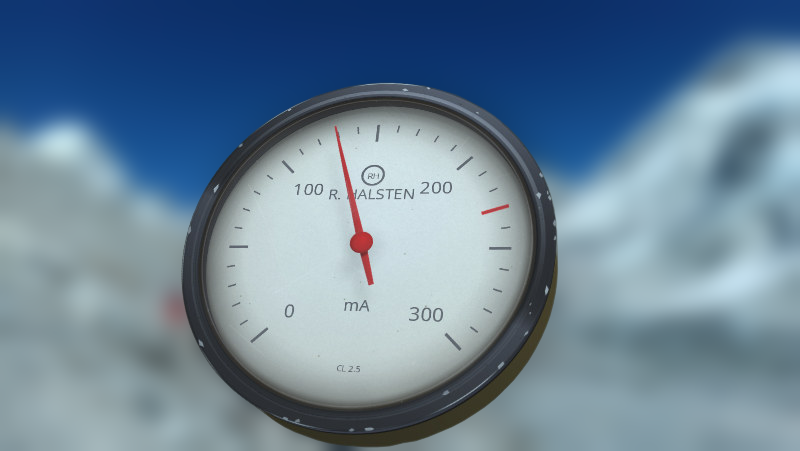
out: 130 mA
